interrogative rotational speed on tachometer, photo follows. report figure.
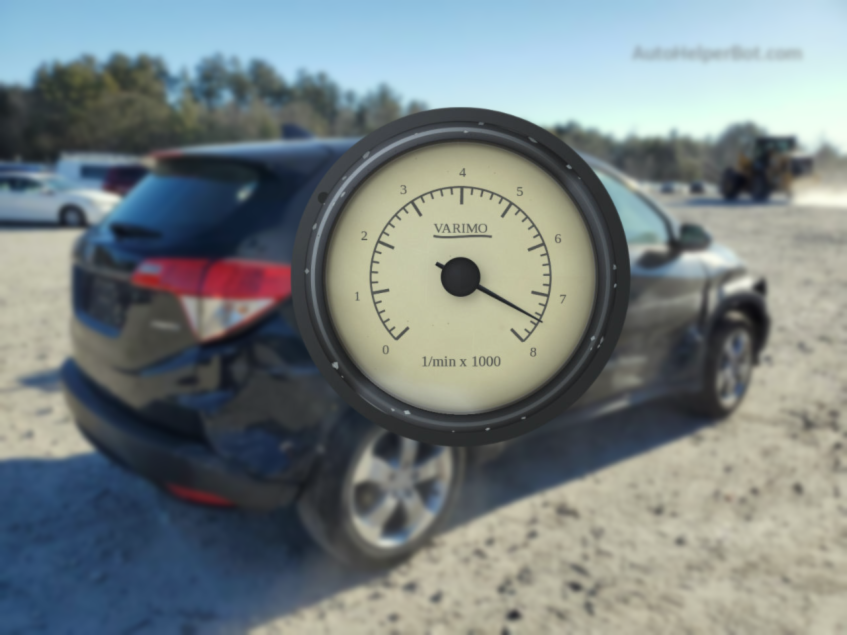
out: 7500 rpm
